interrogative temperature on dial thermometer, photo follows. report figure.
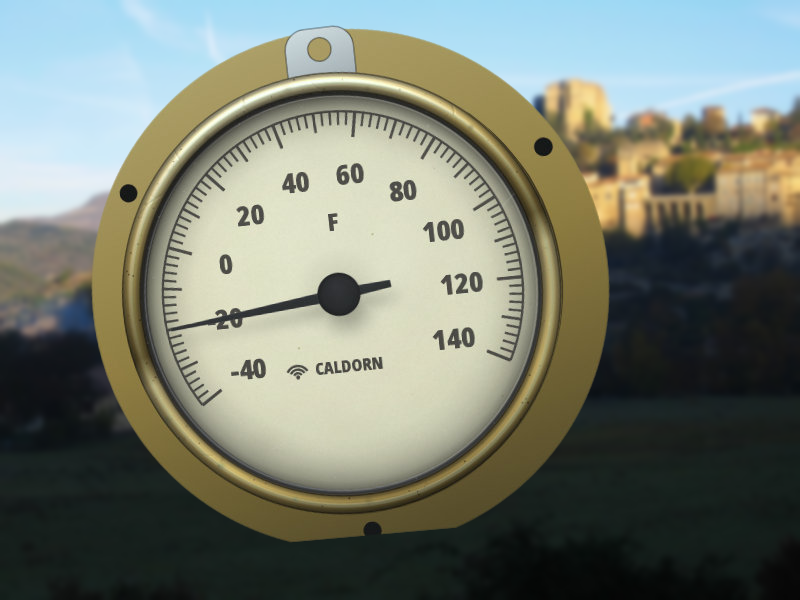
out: -20 °F
